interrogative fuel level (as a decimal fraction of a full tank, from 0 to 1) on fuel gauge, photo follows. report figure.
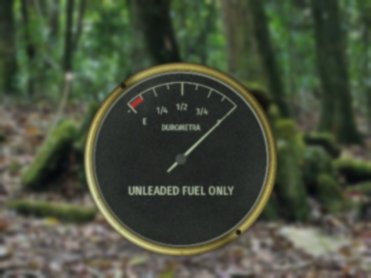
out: 1
